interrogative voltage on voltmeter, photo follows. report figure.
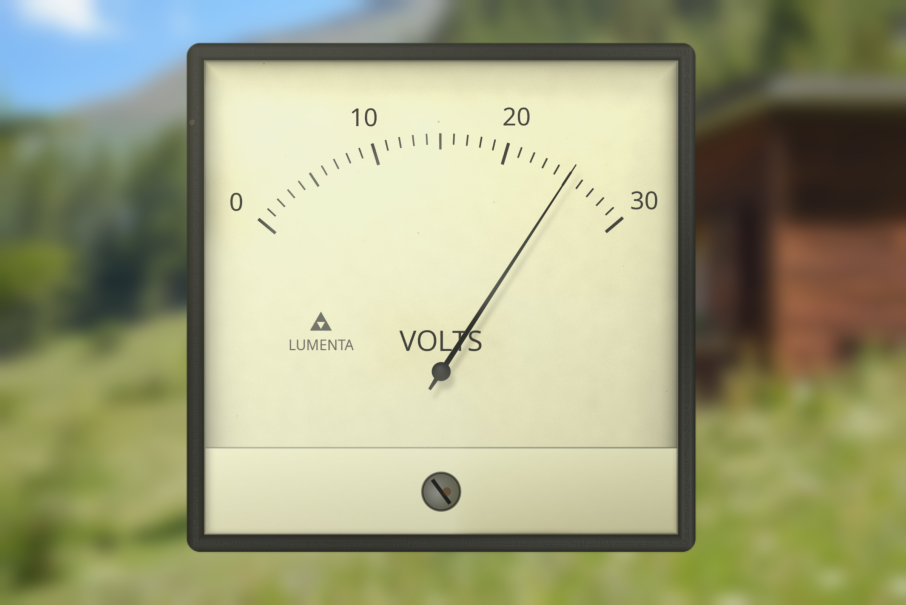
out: 25 V
